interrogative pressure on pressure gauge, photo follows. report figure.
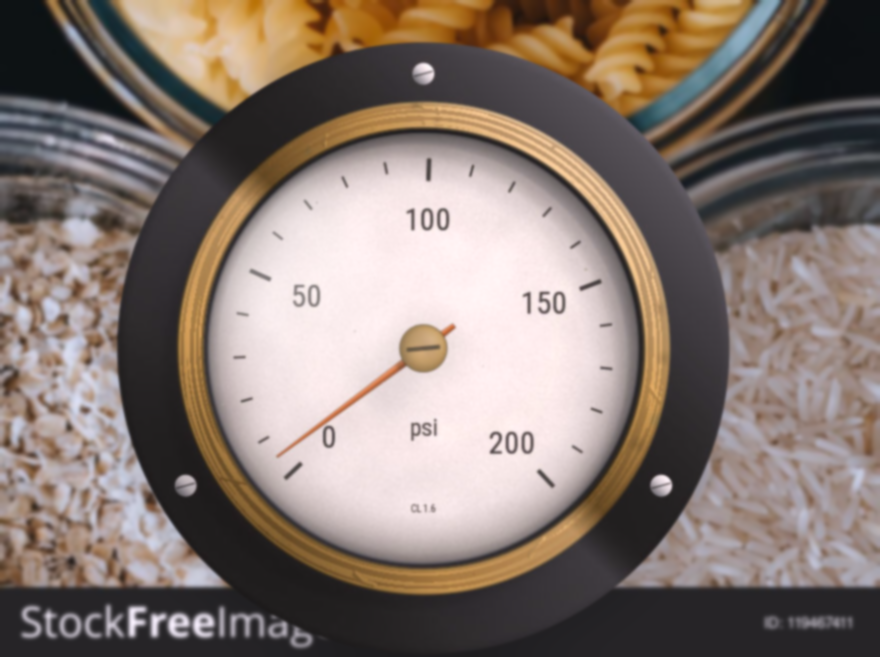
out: 5 psi
